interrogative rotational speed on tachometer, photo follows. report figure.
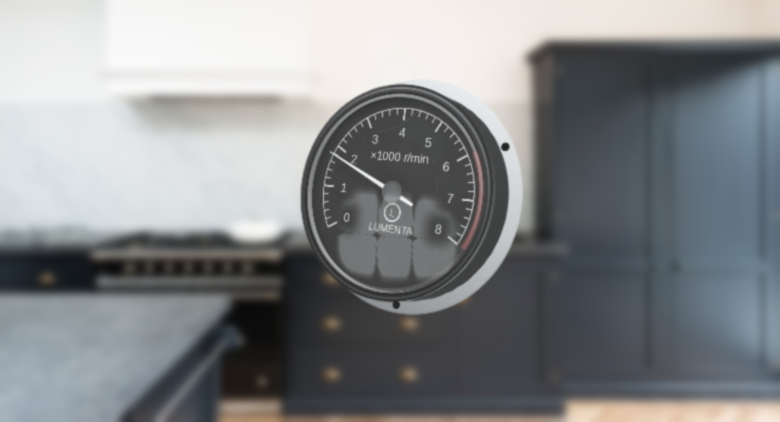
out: 1800 rpm
